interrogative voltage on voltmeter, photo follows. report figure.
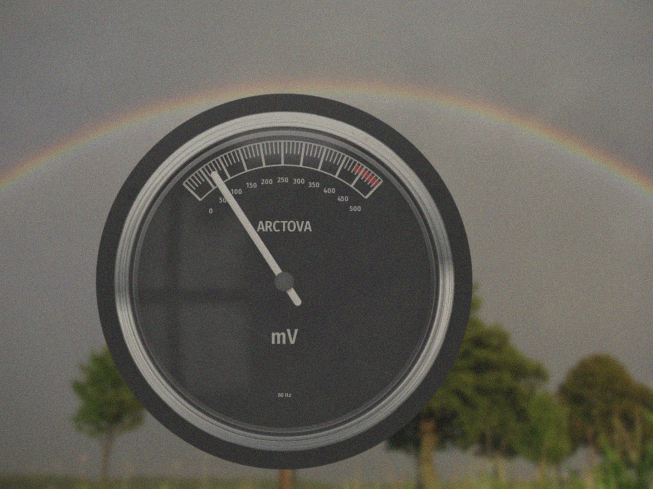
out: 70 mV
